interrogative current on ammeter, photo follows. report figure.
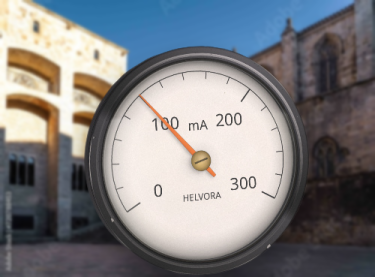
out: 100 mA
